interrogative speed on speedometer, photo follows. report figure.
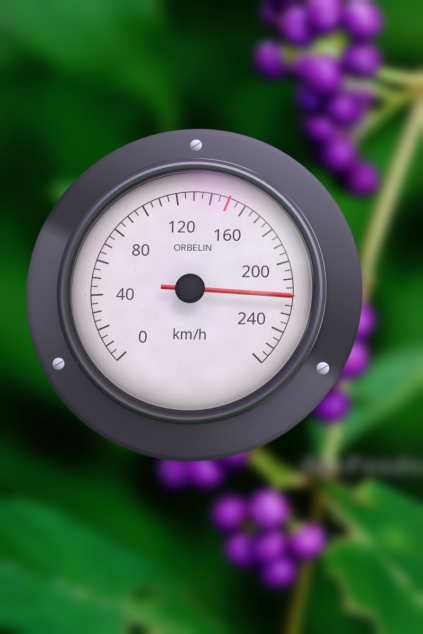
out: 220 km/h
